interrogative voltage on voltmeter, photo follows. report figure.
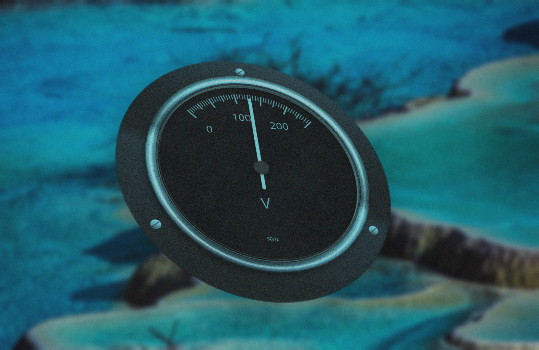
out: 125 V
